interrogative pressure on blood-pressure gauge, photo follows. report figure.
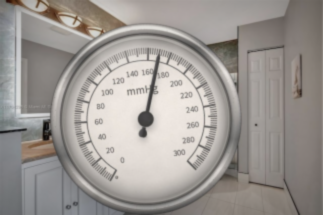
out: 170 mmHg
